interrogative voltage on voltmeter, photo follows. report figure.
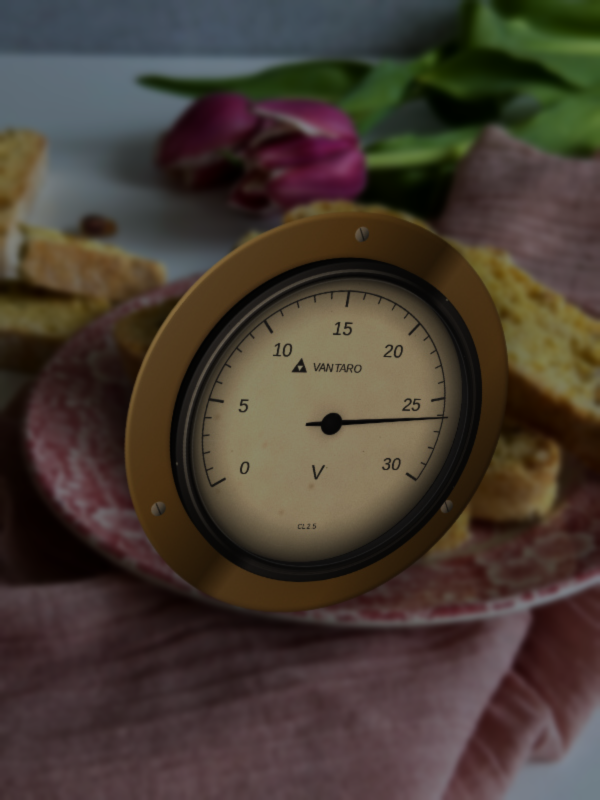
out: 26 V
